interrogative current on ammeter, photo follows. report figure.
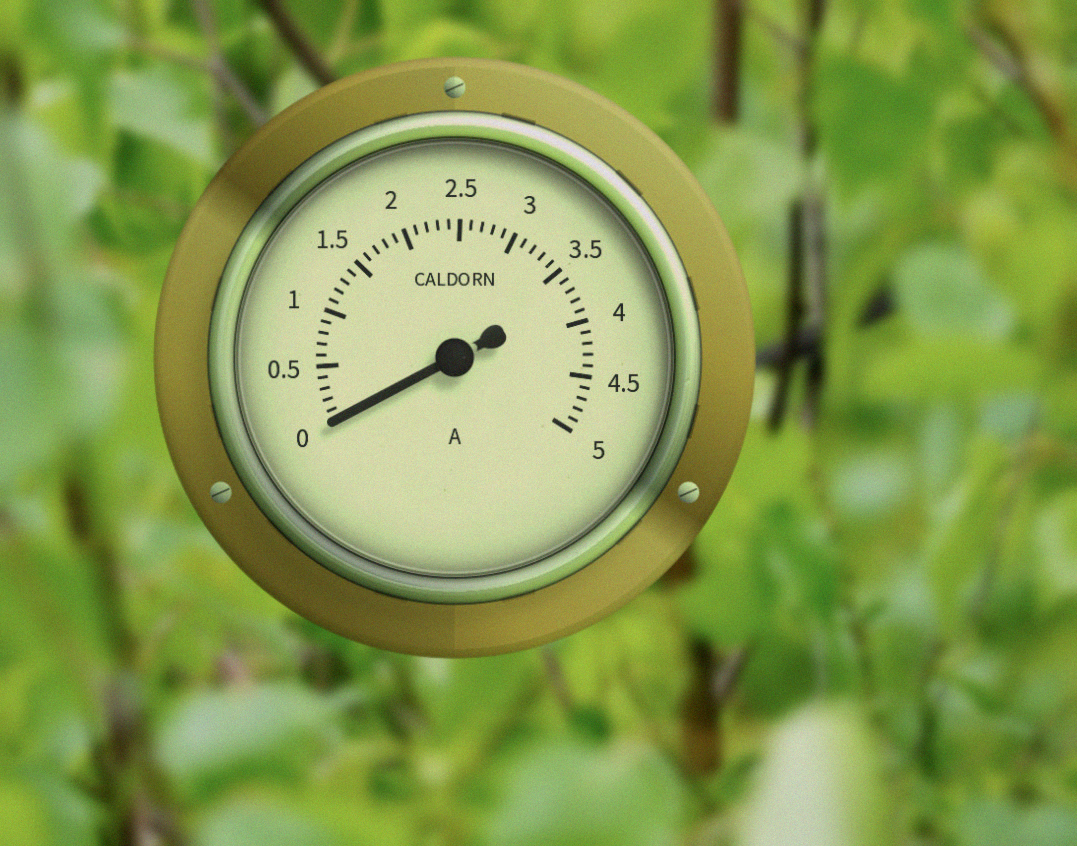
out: 0 A
